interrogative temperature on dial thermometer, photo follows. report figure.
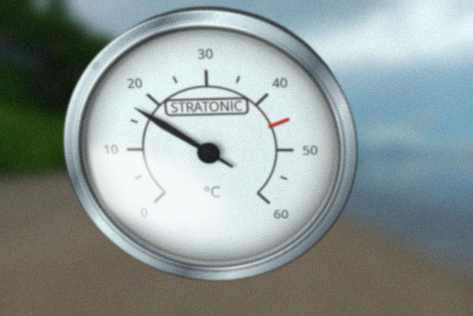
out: 17.5 °C
